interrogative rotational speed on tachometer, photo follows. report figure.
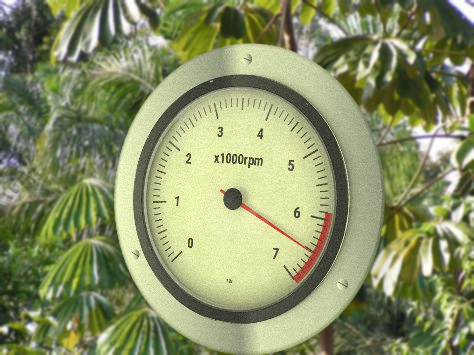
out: 6500 rpm
